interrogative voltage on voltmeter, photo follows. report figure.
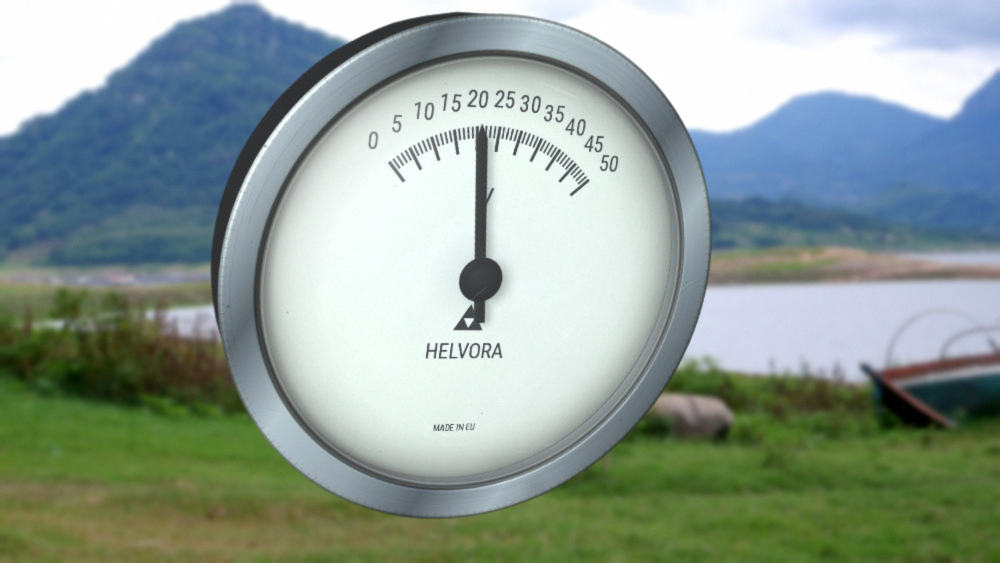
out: 20 V
